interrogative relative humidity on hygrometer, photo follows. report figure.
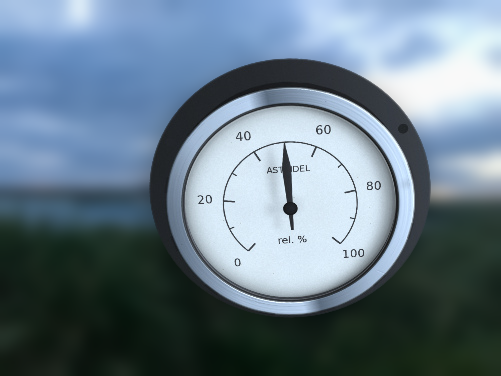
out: 50 %
